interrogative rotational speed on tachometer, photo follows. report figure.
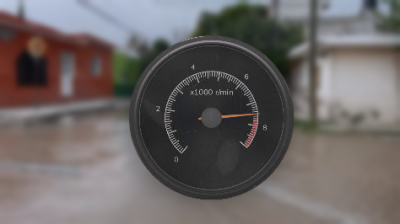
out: 7500 rpm
